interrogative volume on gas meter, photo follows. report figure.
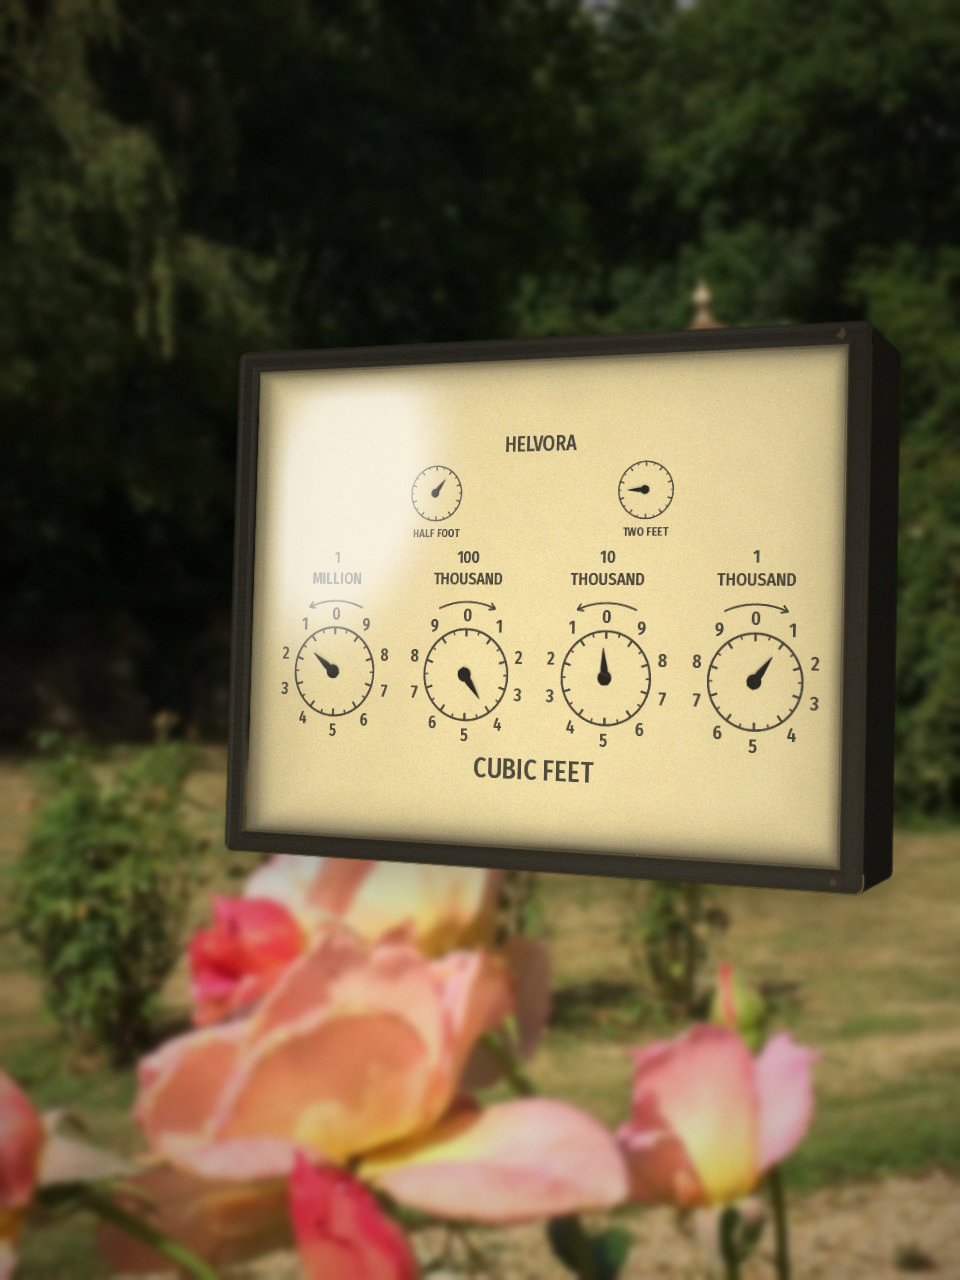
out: 140100 ft³
